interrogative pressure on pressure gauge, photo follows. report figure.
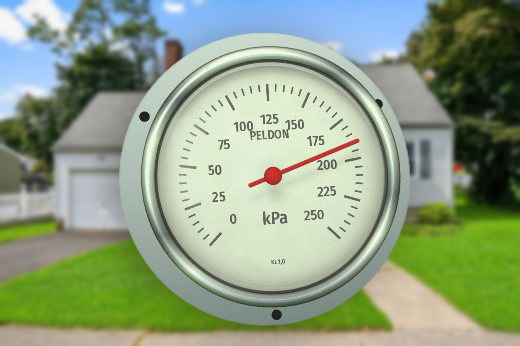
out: 190 kPa
